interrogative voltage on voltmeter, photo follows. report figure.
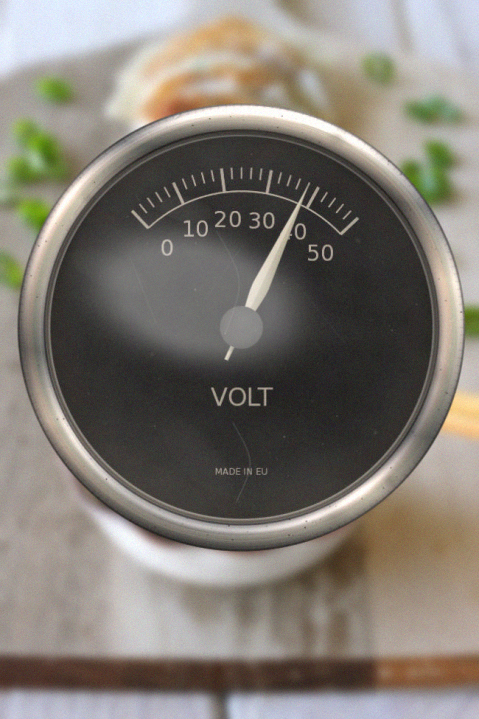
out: 38 V
